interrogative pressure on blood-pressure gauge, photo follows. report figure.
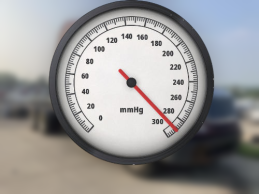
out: 290 mmHg
